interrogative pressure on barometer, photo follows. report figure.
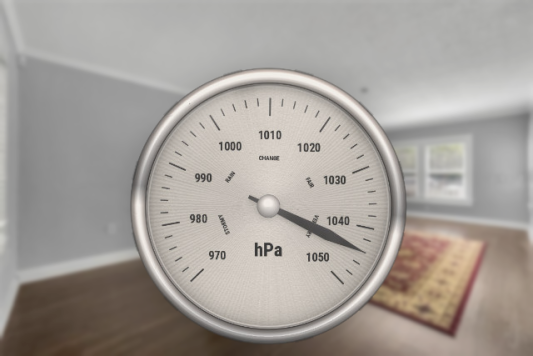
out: 1044 hPa
